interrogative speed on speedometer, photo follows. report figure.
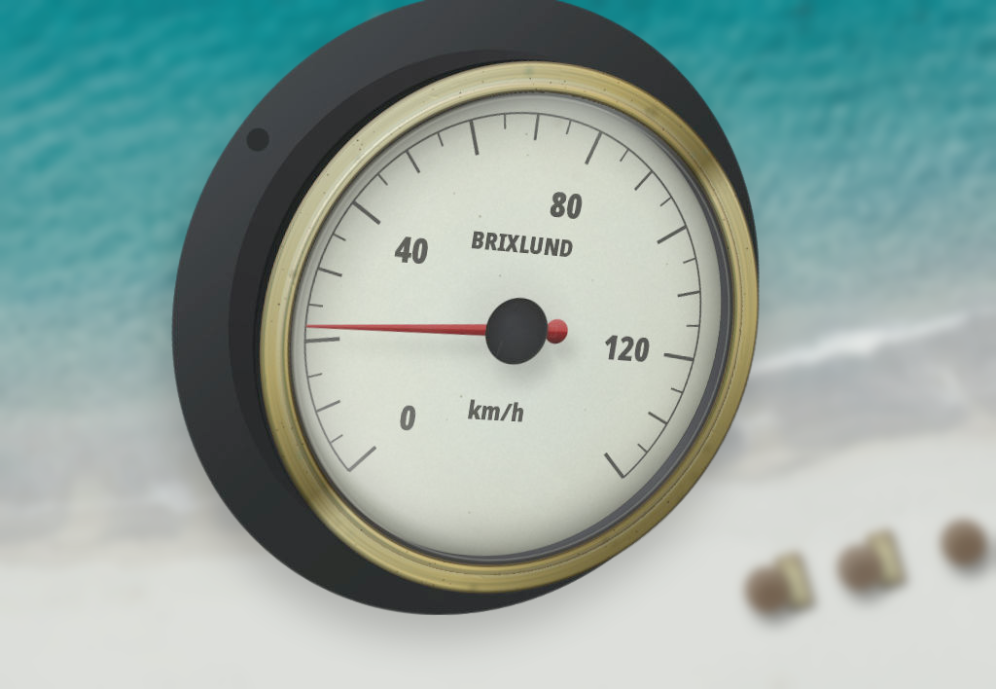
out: 22.5 km/h
